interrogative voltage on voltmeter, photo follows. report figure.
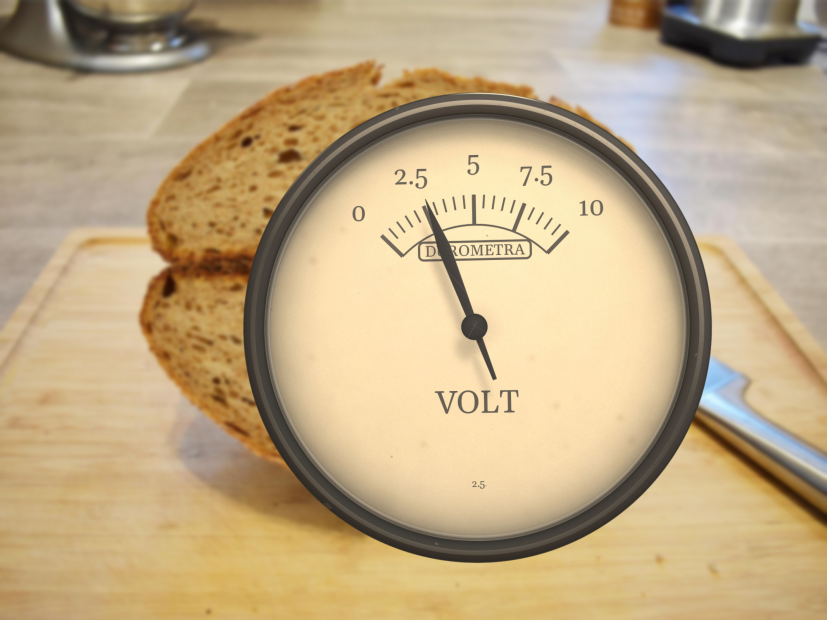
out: 2.75 V
